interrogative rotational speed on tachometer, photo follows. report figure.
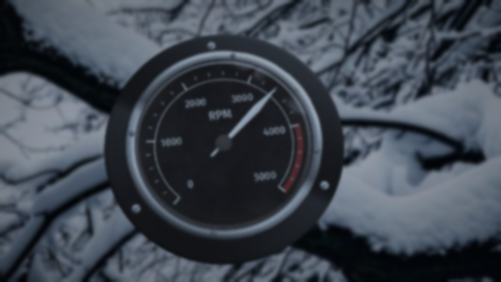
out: 3400 rpm
